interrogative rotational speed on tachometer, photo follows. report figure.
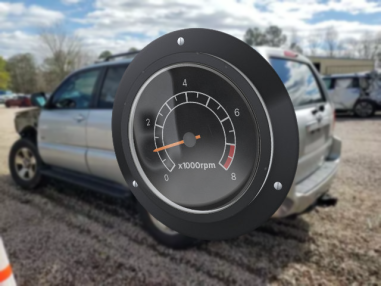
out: 1000 rpm
